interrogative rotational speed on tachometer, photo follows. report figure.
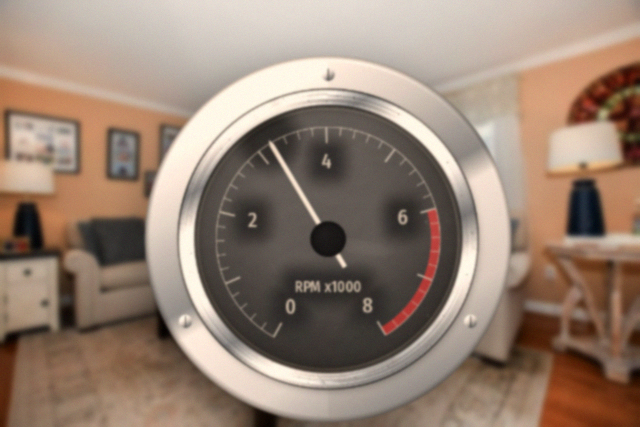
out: 3200 rpm
